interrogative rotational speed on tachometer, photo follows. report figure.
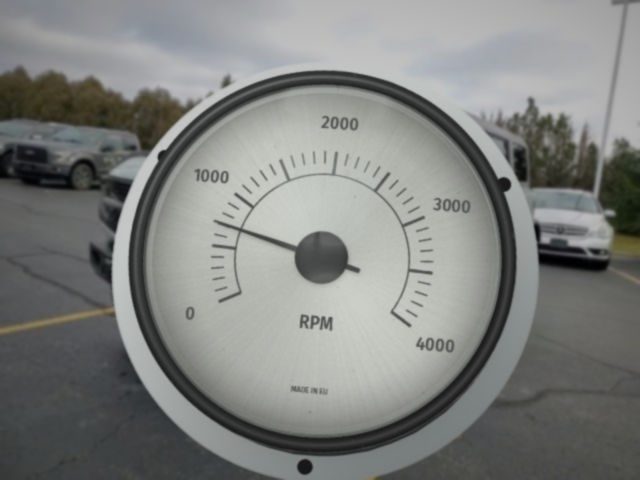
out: 700 rpm
